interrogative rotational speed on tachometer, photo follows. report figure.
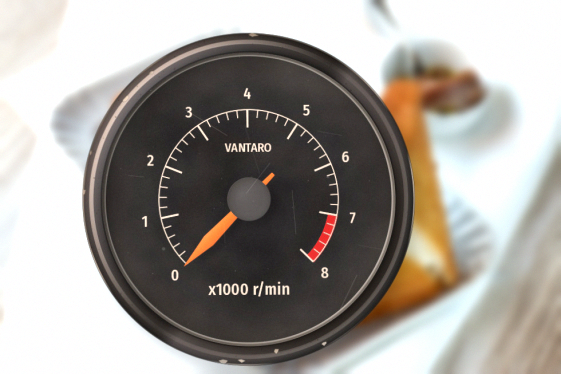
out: 0 rpm
